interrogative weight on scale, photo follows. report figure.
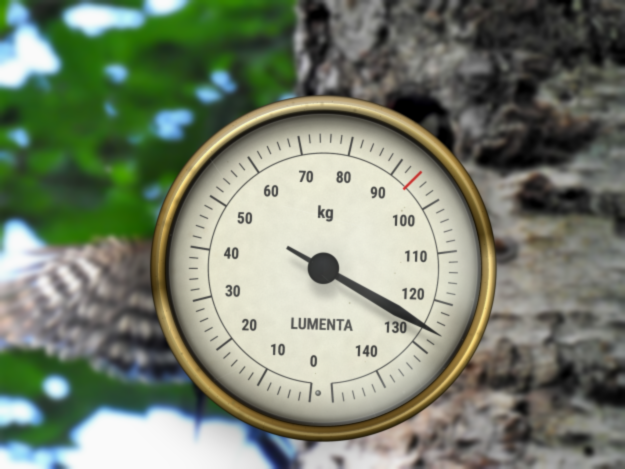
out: 126 kg
